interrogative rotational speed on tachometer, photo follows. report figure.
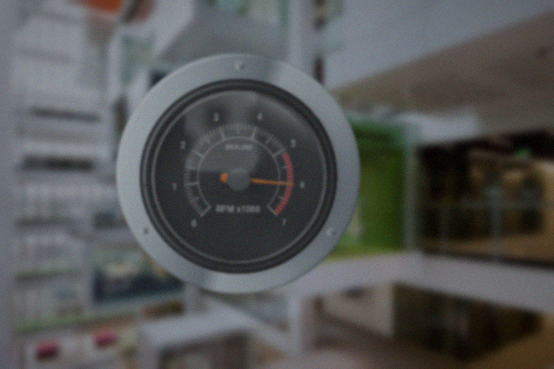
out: 6000 rpm
